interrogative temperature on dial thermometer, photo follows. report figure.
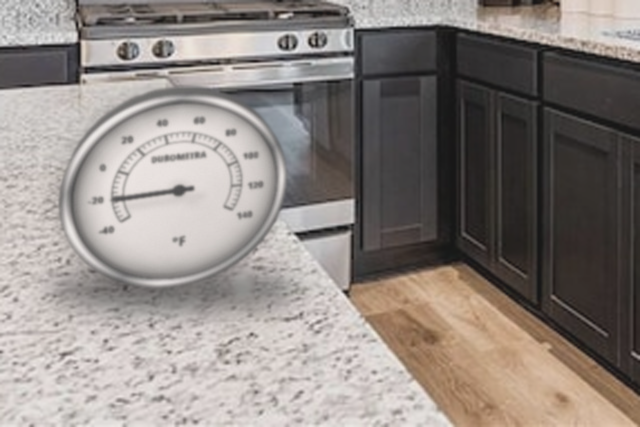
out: -20 °F
